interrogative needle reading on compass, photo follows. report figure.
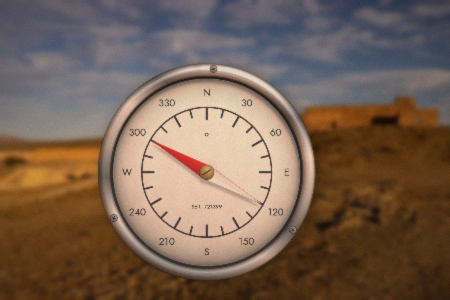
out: 300 °
